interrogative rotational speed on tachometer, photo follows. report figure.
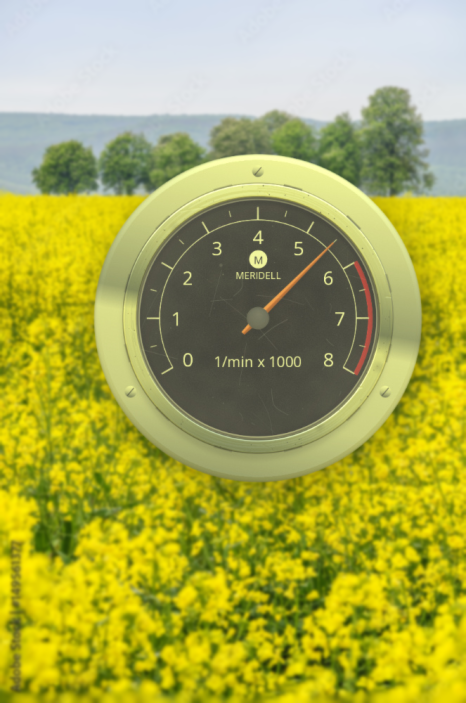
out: 5500 rpm
